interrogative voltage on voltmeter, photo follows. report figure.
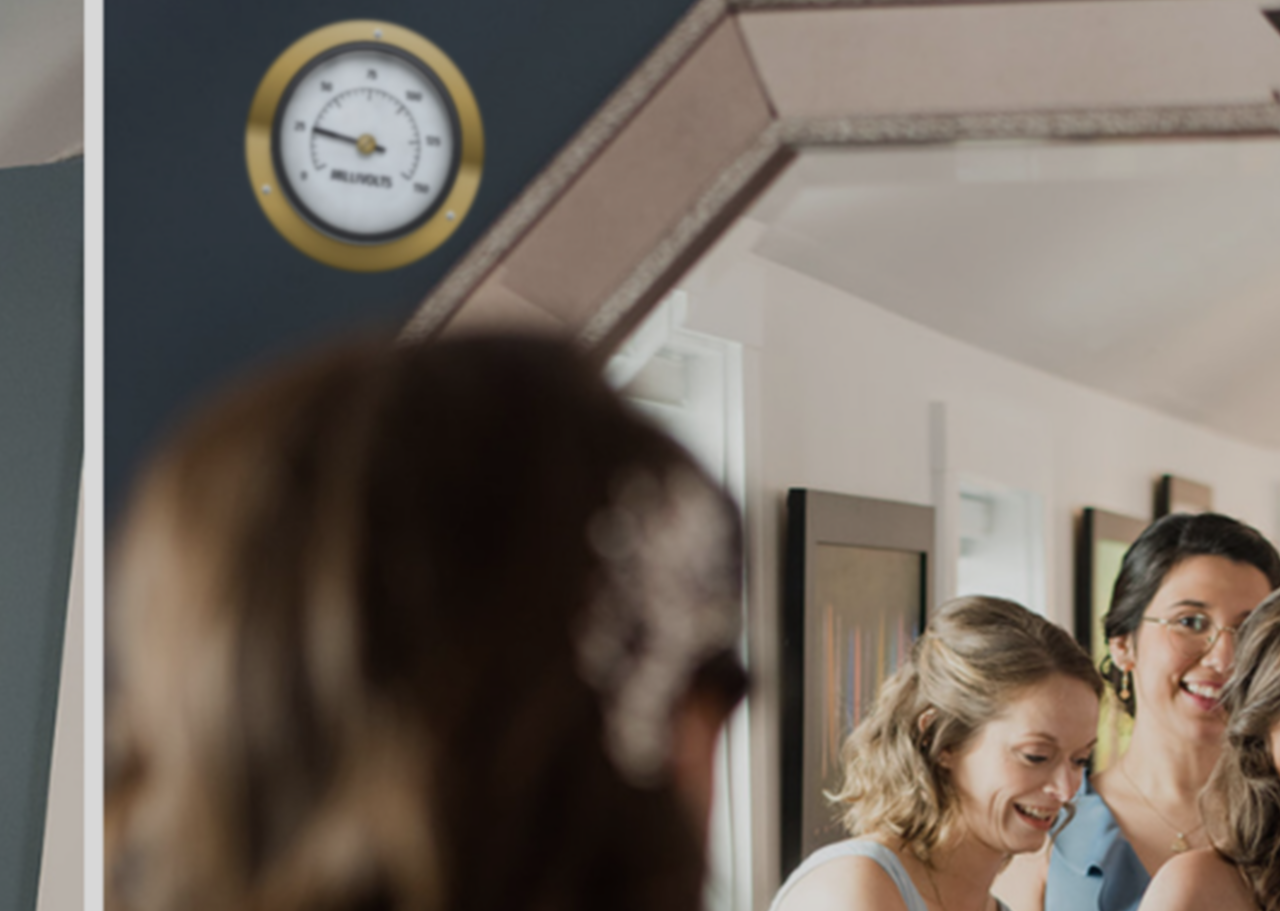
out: 25 mV
